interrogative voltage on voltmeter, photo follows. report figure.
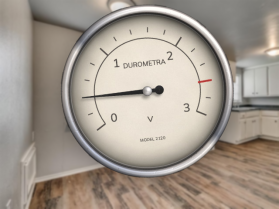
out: 0.4 V
